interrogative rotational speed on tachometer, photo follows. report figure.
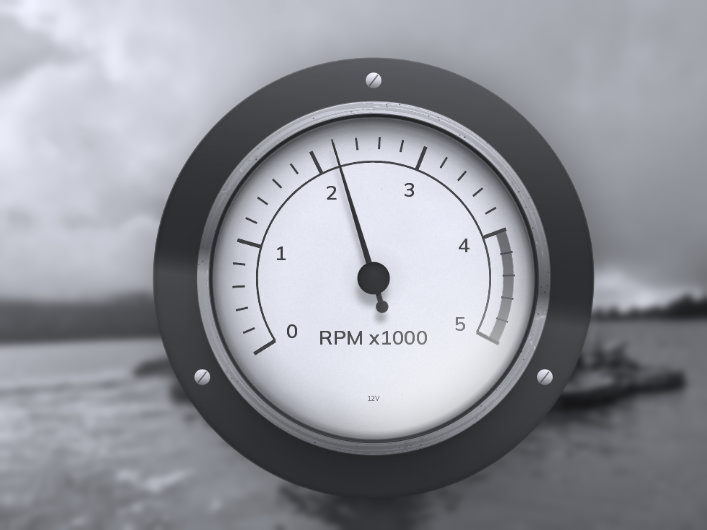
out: 2200 rpm
